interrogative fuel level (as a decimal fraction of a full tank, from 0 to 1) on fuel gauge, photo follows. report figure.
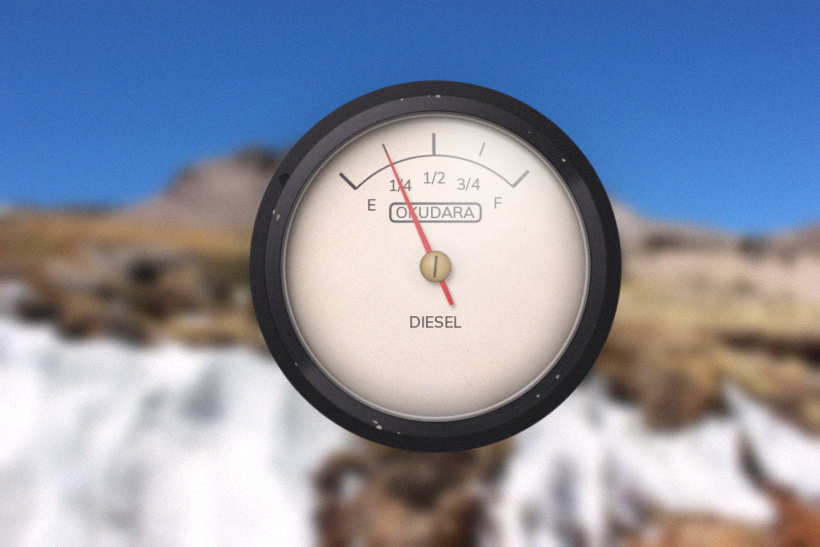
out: 0.25
